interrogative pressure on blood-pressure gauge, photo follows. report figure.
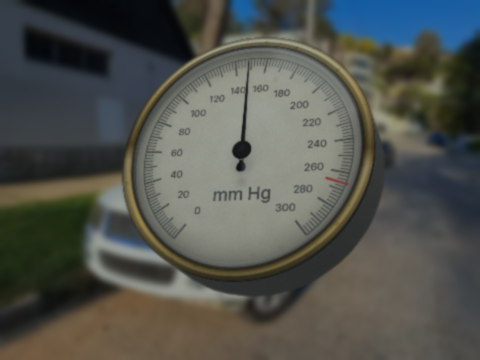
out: 150 mmHg
